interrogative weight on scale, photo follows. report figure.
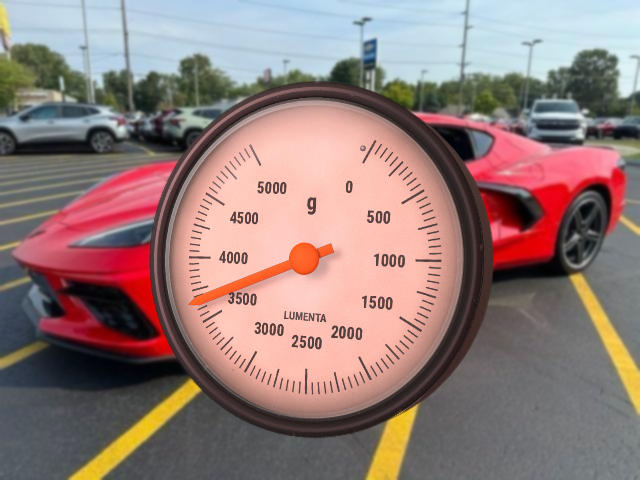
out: 3650 g
